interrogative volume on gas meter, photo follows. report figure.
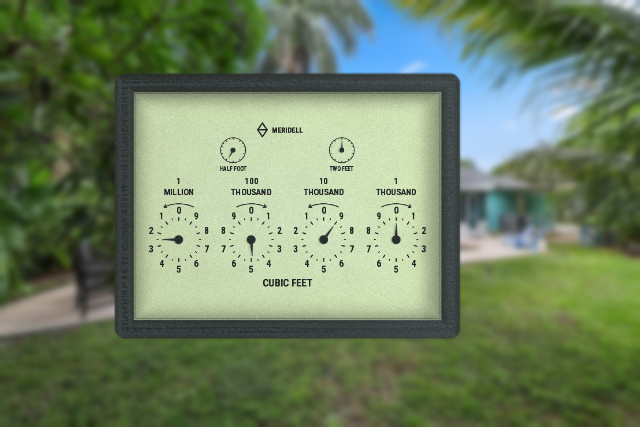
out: 249000 ft³
